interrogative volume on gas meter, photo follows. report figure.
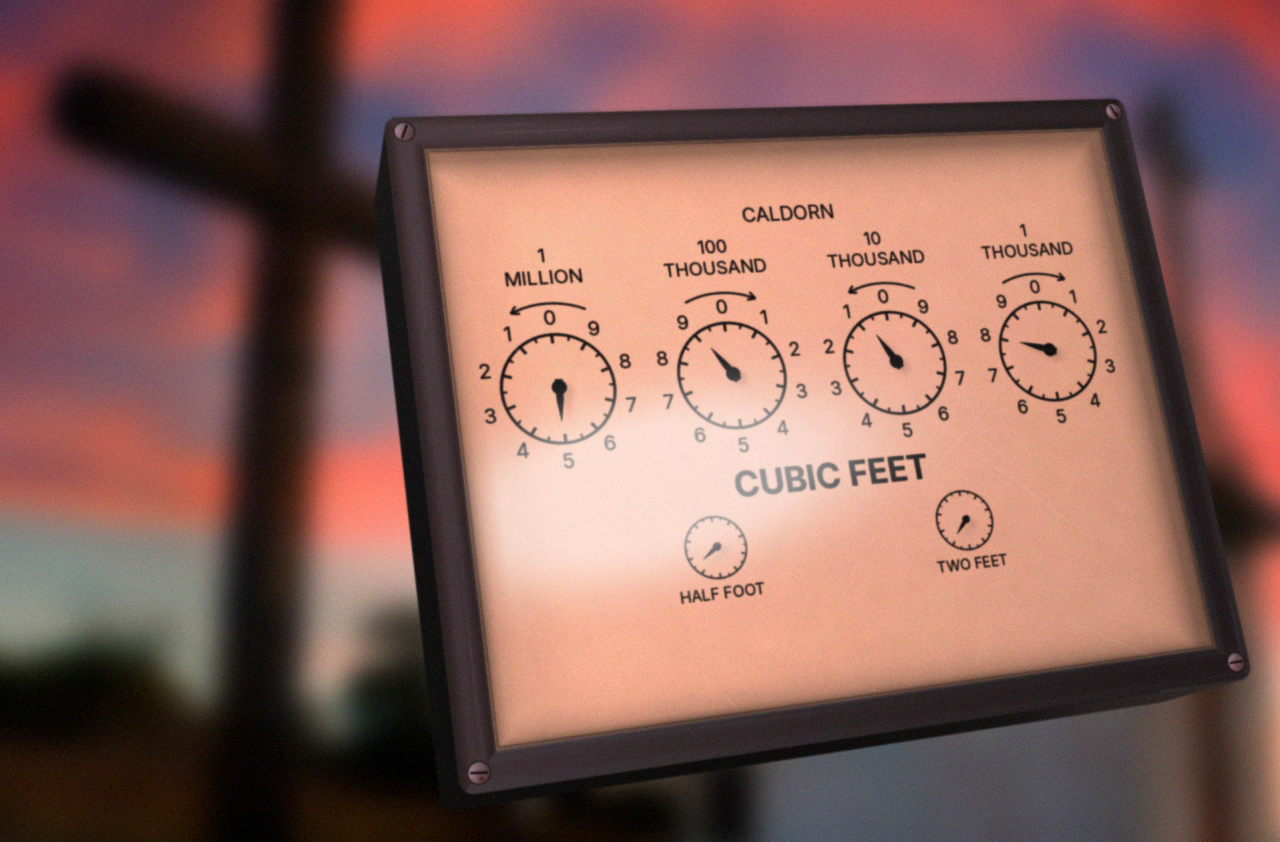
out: 490800 ft³
